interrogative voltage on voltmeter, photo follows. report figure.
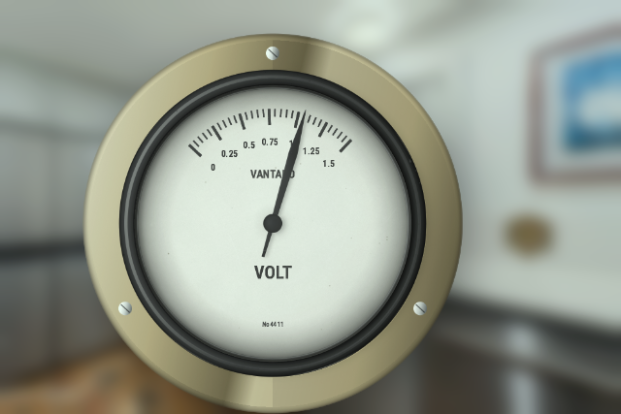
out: 1.05 V
